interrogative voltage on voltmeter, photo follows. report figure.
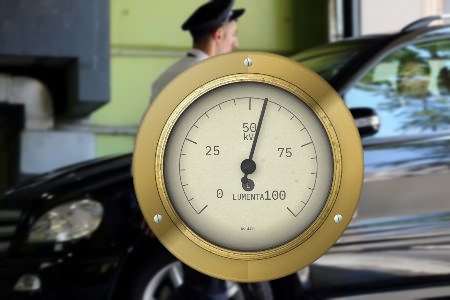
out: 55 kV
